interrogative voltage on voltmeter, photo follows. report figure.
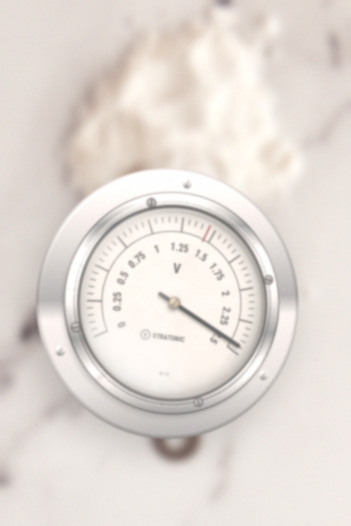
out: 2.45 V
